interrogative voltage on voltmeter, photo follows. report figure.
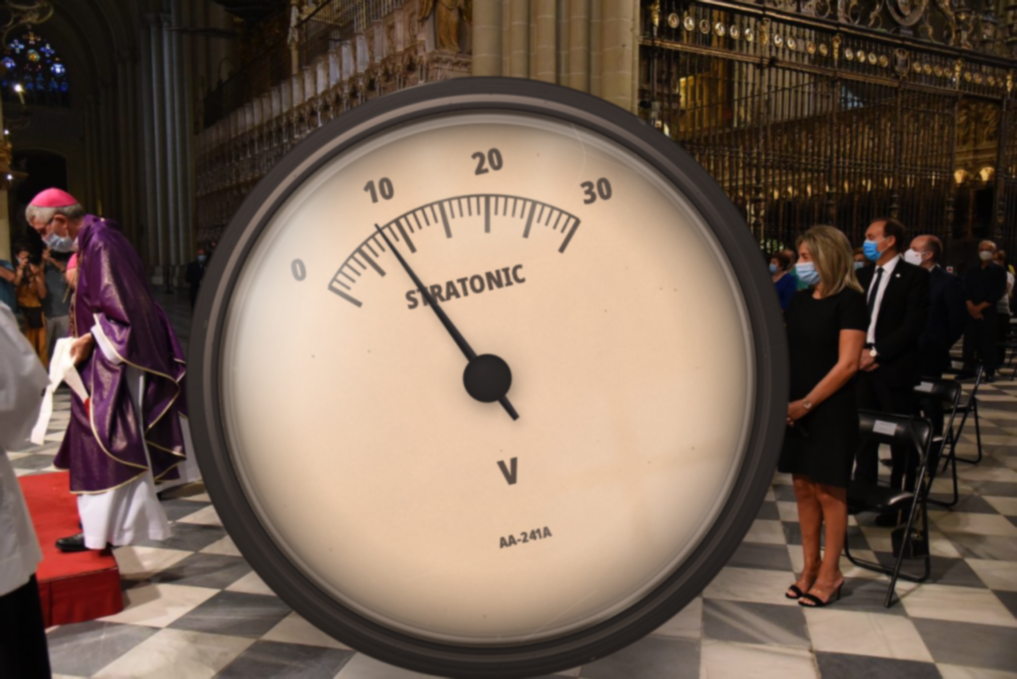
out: 8 V
